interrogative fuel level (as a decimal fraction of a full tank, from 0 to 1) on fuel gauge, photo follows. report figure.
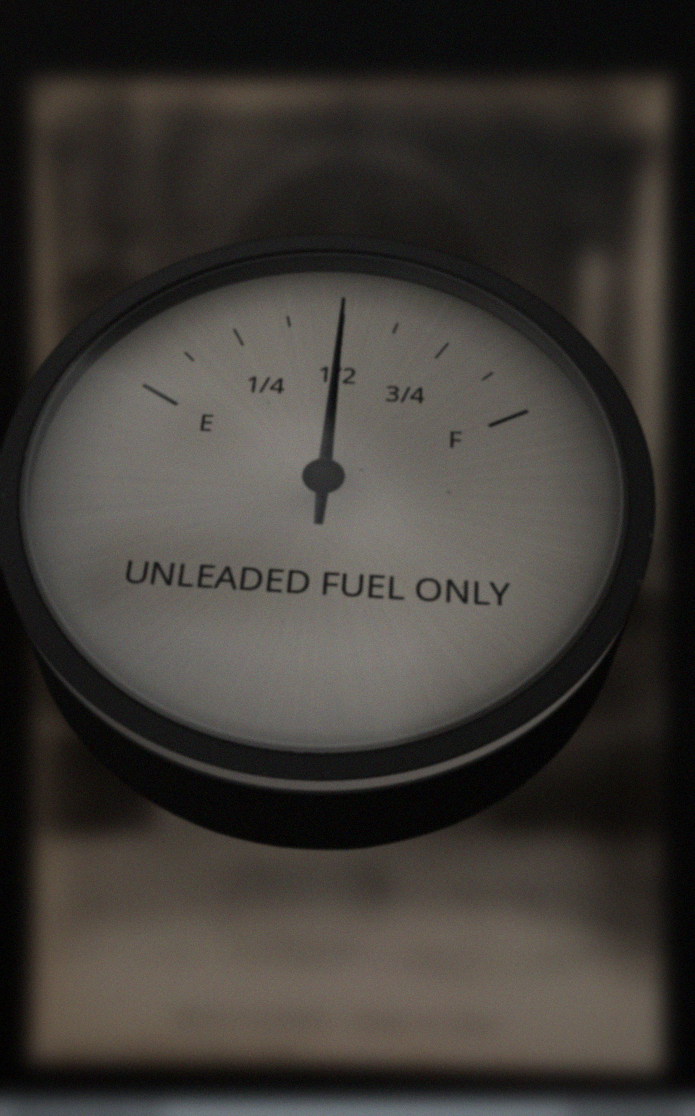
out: 0.5
